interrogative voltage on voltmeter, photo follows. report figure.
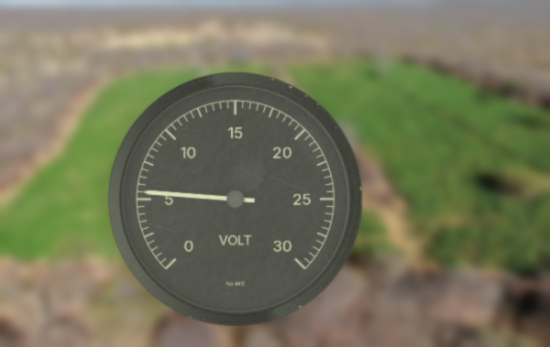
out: 5.5 V
